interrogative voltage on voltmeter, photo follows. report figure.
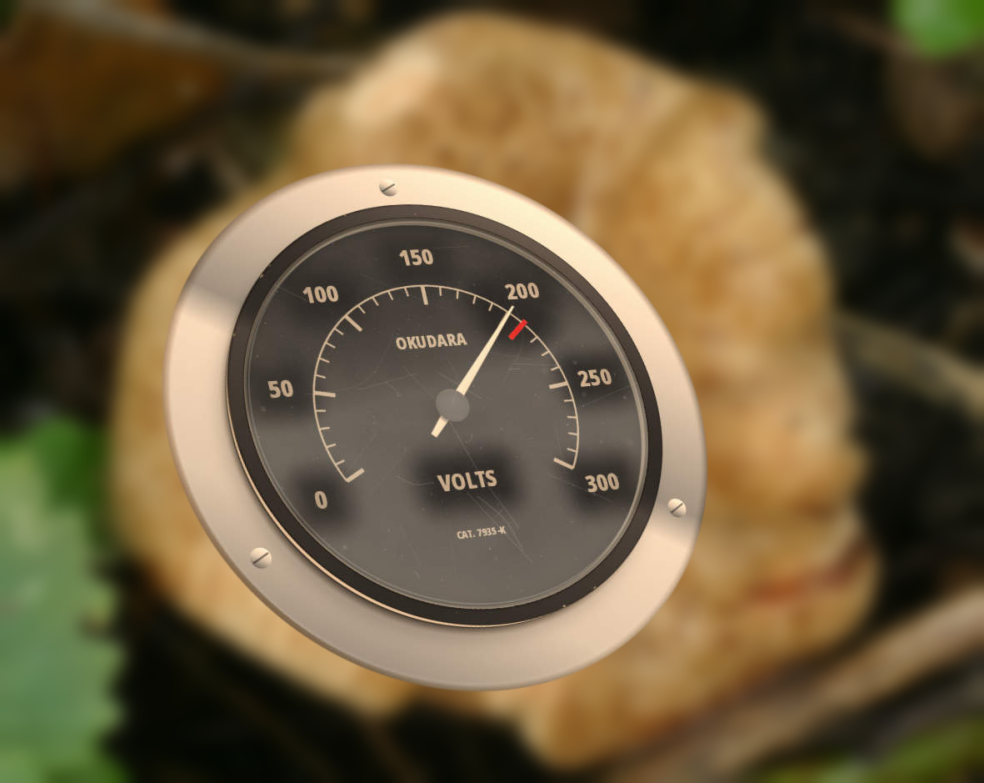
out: 200 V
